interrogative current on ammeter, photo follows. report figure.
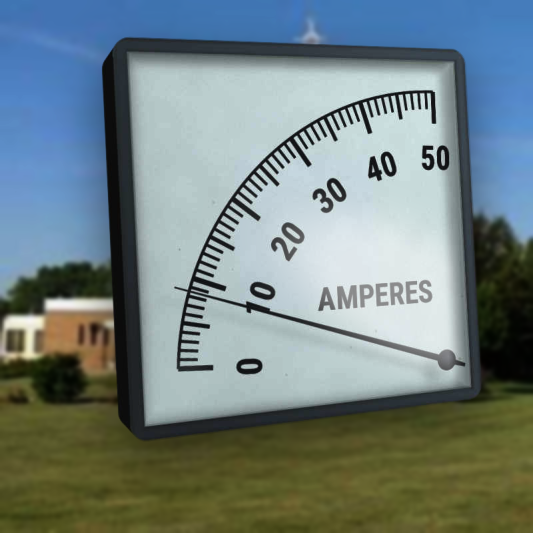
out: 8.5 A
